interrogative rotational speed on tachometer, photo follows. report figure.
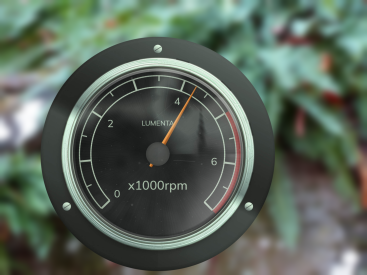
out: 4250 rpm
